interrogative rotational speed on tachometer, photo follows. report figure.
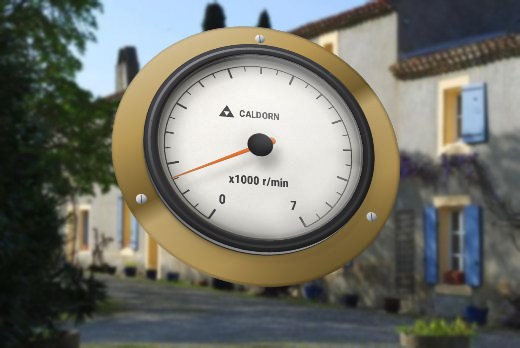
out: 750 rpm
